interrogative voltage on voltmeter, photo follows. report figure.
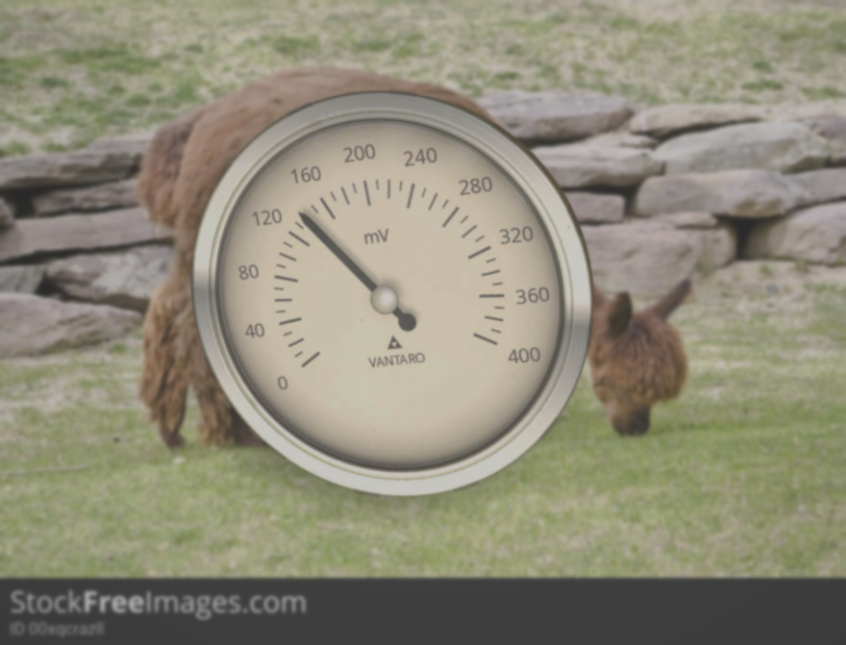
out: 140 mV
